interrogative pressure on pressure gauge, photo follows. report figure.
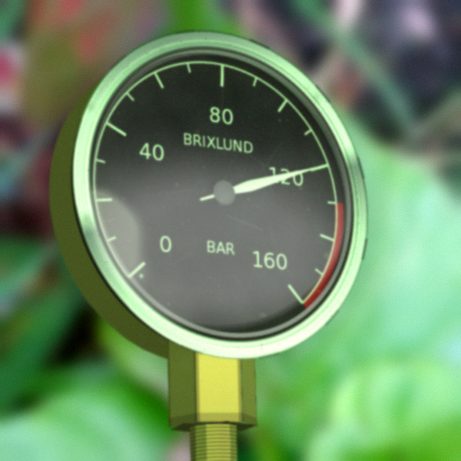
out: 120 bar
